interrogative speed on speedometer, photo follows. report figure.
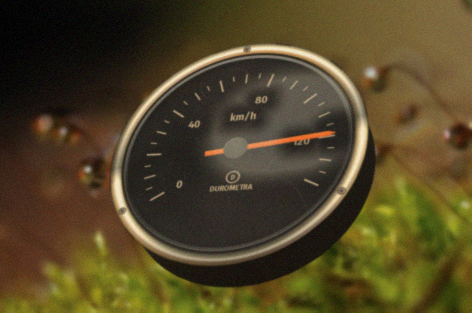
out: 120 km/h
